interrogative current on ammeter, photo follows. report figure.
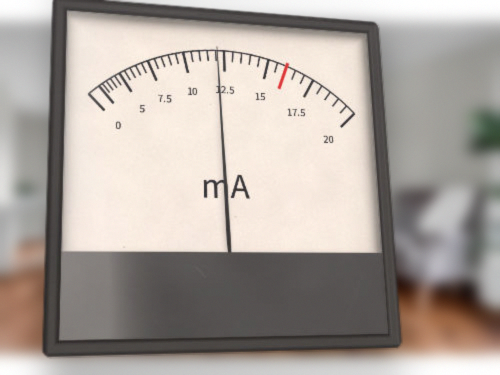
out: 12 mA
